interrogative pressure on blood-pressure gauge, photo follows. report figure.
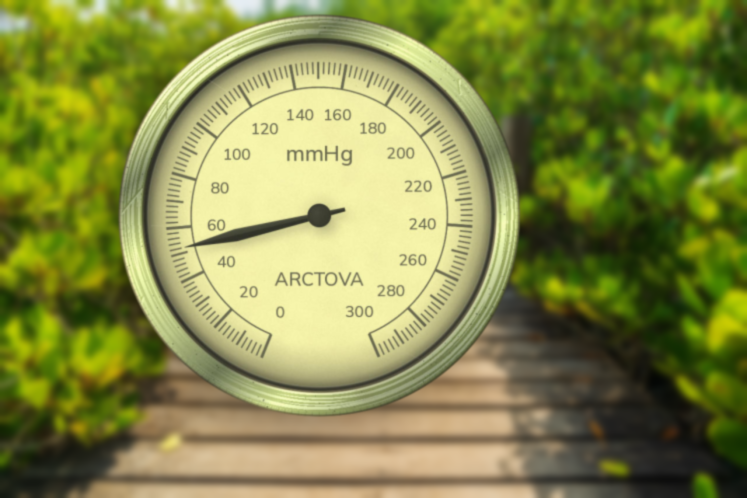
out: 52 mmHg
